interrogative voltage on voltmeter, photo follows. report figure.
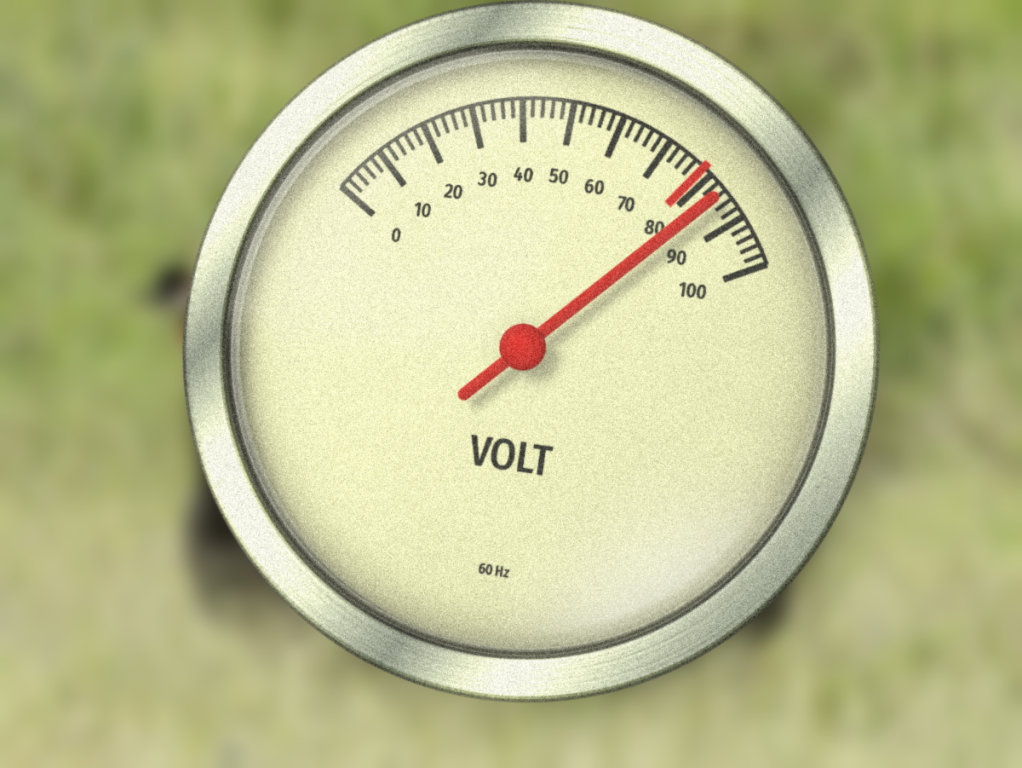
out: 84 V
